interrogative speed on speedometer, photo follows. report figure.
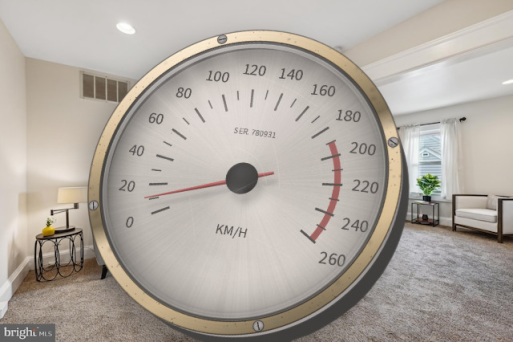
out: 10 km/h
